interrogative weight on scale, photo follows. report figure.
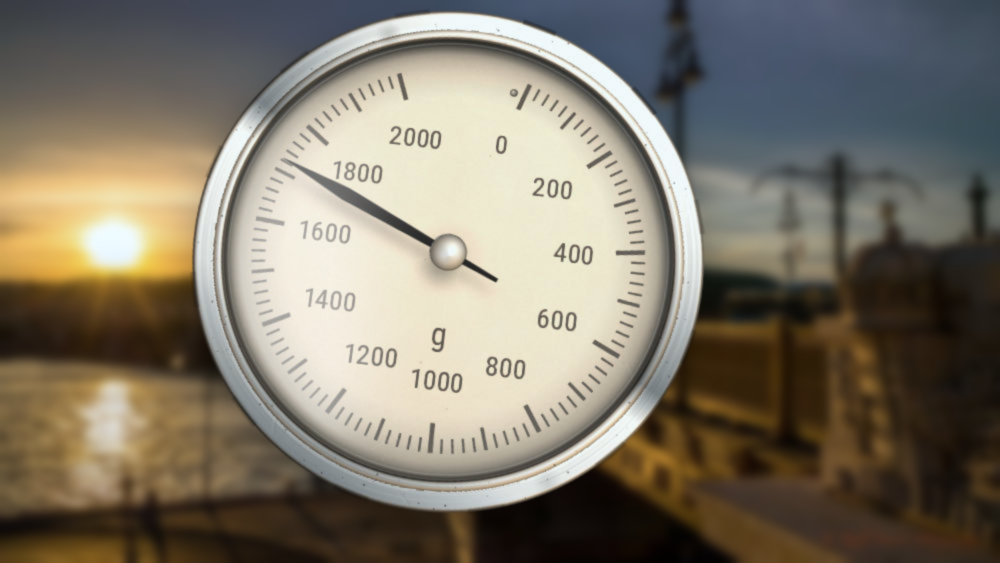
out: 1720 g
